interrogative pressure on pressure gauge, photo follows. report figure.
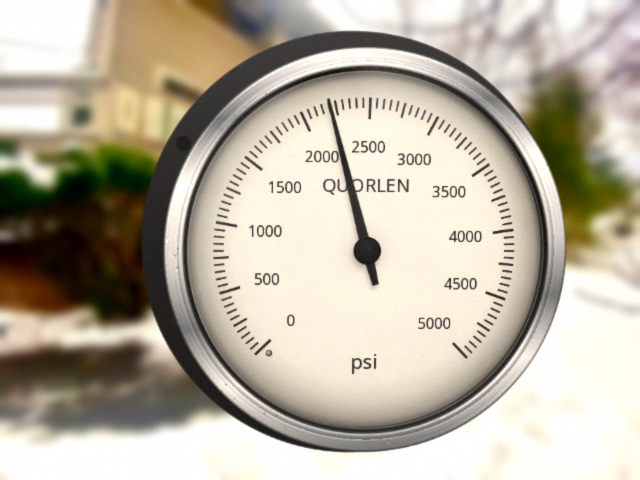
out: 2200 psi
